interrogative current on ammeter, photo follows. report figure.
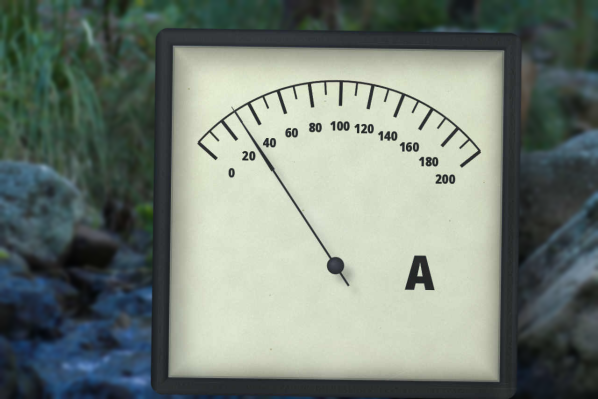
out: 30 A
